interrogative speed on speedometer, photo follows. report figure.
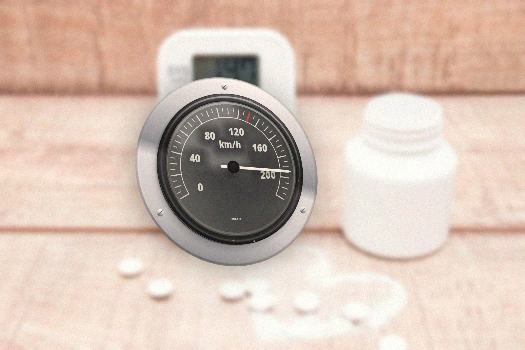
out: 195 km/h
